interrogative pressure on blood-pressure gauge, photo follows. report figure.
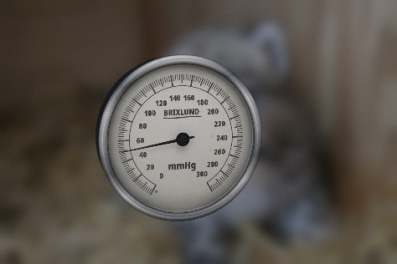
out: 50 mmHg
